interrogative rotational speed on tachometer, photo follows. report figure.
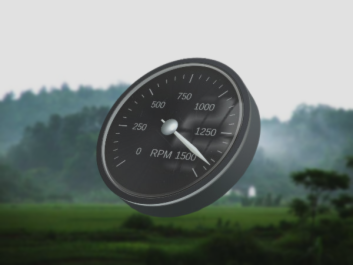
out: 1425 rpm
